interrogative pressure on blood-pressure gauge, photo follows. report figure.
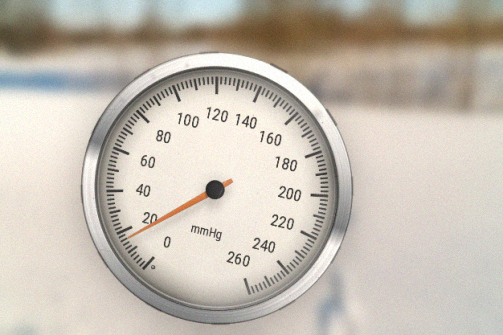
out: 16 mmHg
